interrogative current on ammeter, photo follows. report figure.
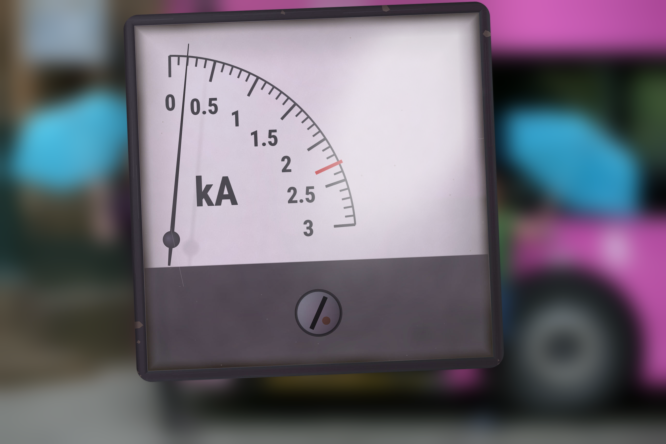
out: 0.2 kA
